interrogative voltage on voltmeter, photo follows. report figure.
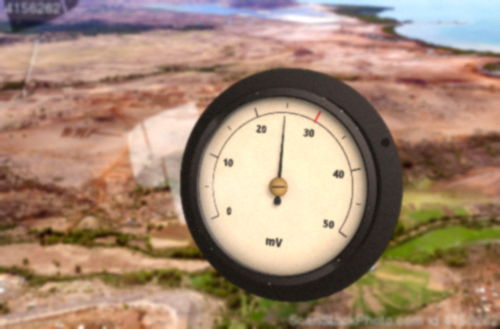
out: 25 mV
